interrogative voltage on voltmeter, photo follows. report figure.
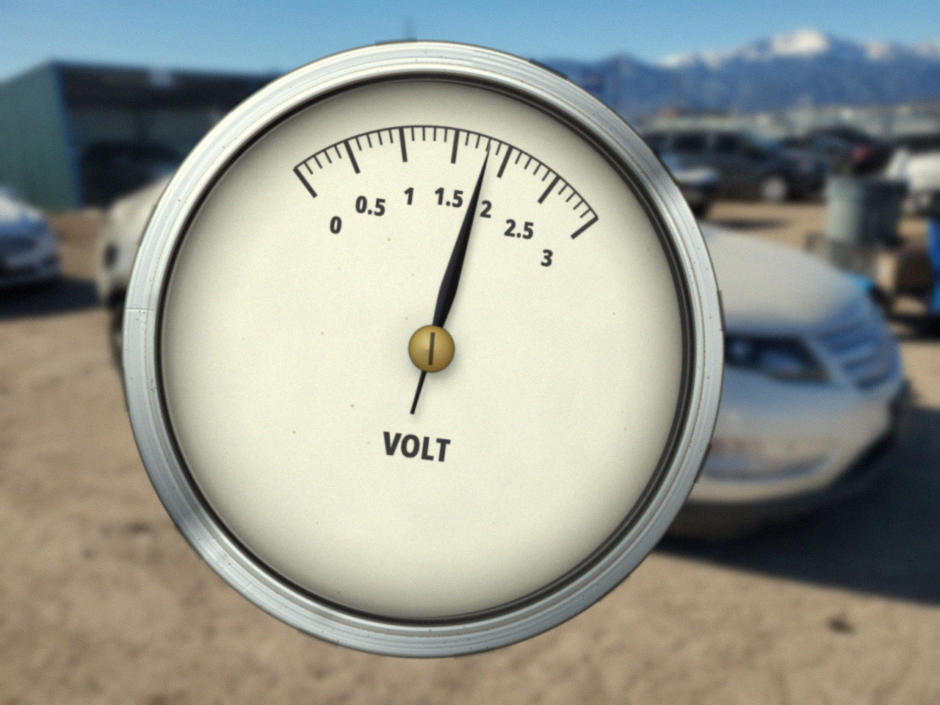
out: 1.8 V
